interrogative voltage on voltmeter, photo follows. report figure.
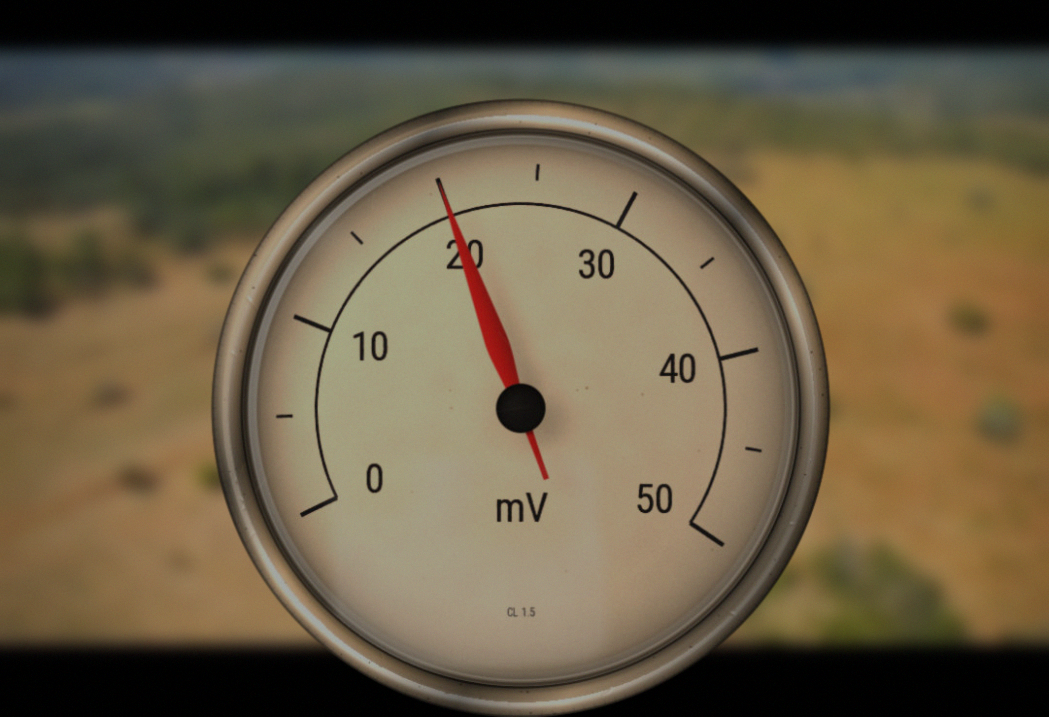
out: 20 mV
